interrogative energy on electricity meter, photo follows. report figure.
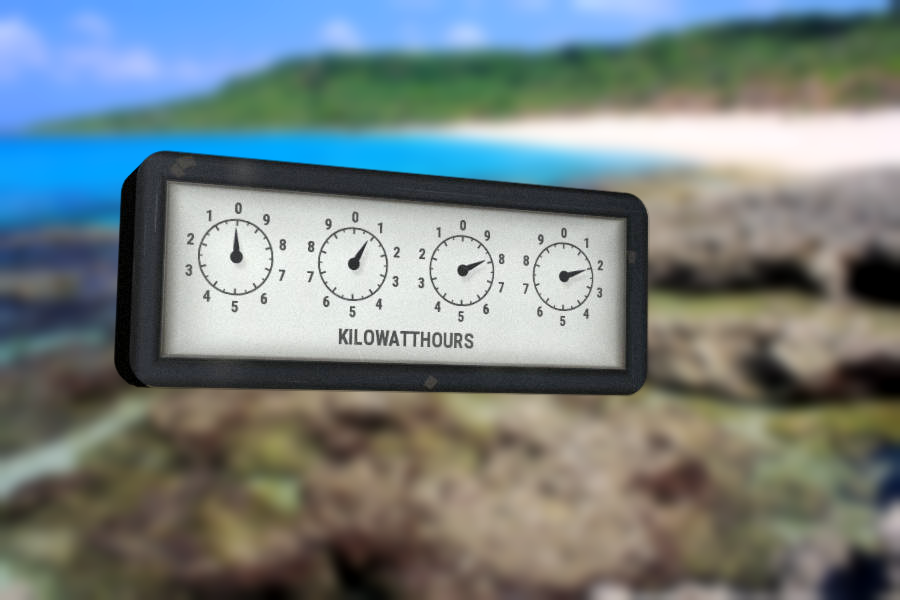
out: 82 kWh
